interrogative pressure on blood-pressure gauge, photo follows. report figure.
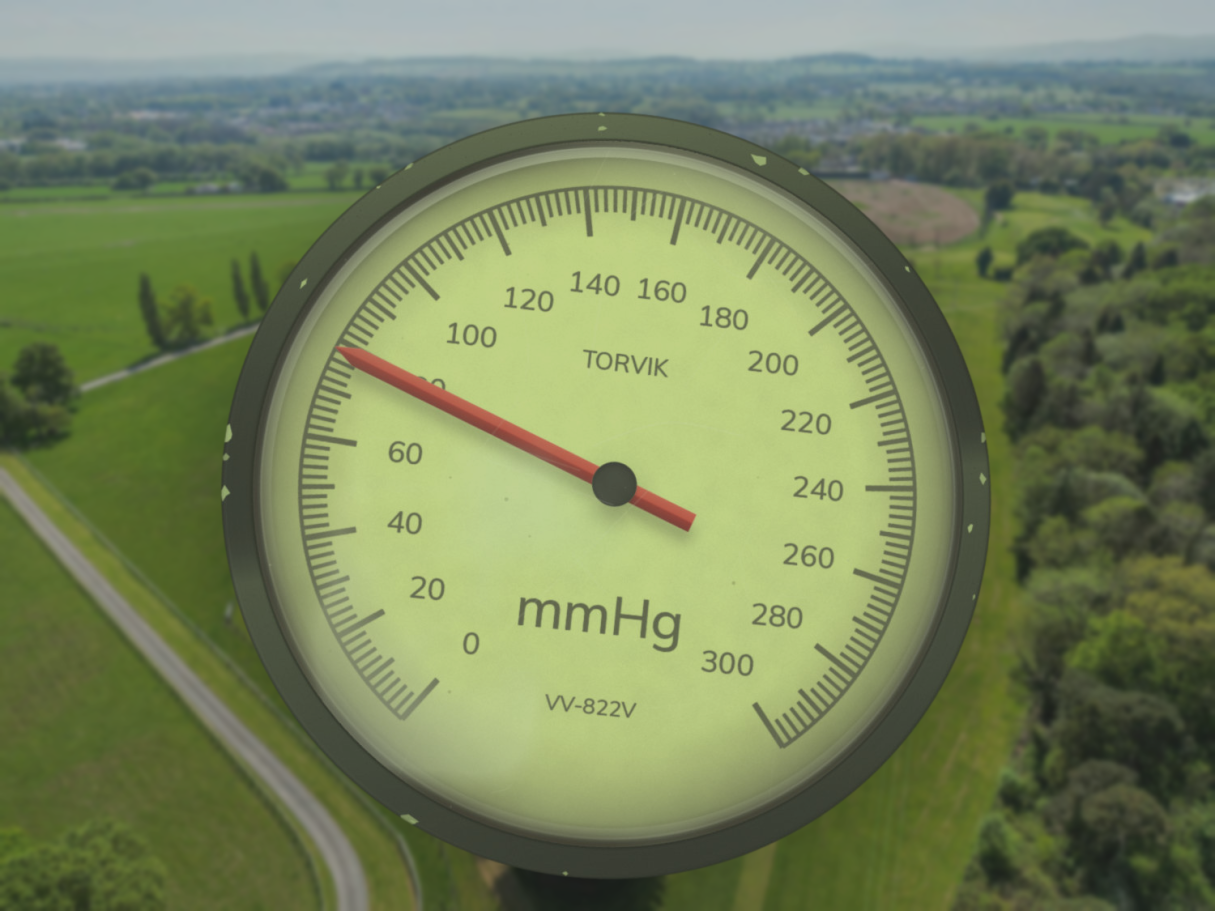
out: 78 mmHg
